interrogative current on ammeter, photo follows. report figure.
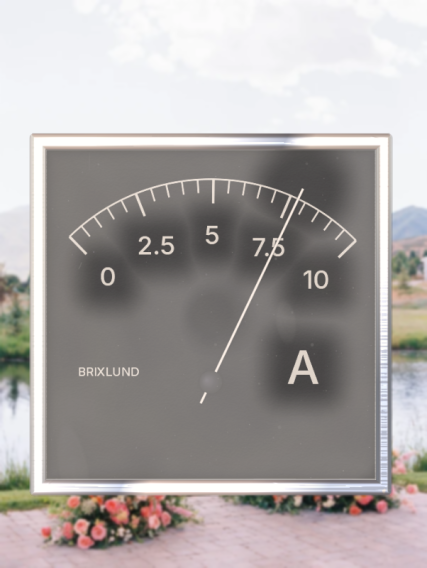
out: 7.75 A
